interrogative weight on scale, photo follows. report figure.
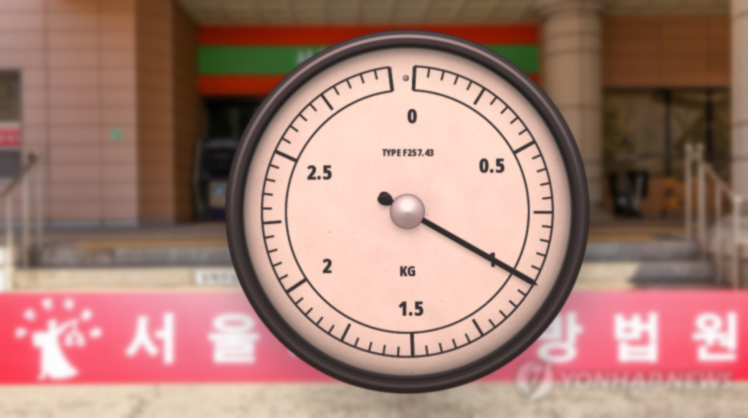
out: 1 kg
